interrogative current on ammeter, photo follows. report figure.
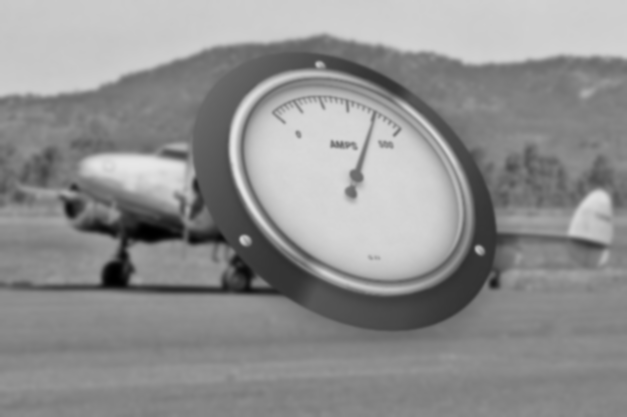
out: 400 A
